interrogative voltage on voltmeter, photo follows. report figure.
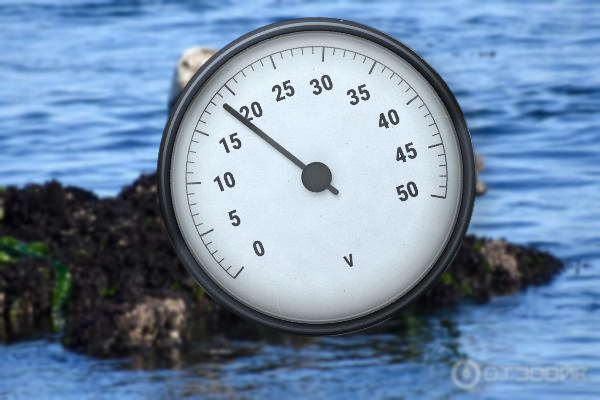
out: 18.5 V
